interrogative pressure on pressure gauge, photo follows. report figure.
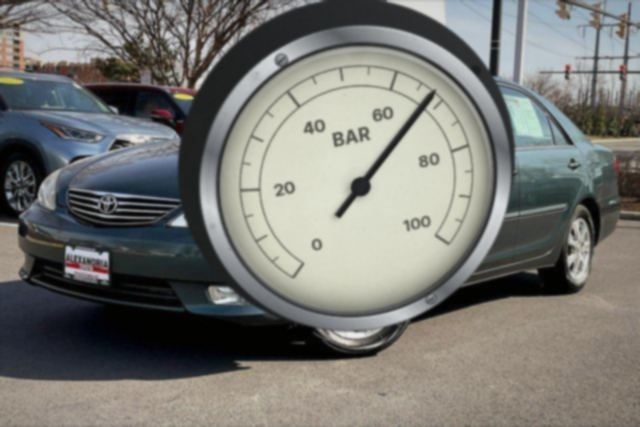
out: 67.5 bar
